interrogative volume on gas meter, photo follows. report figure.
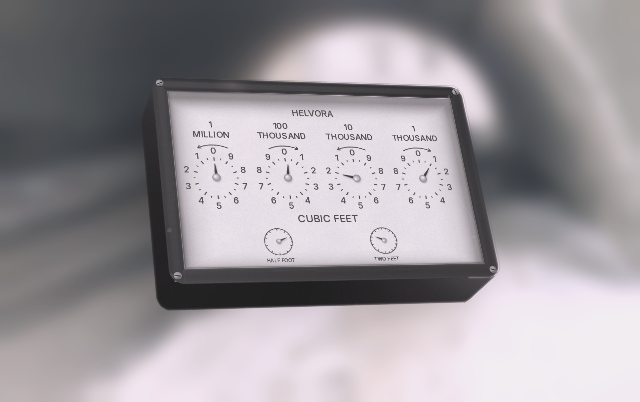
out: 2100 ft³
